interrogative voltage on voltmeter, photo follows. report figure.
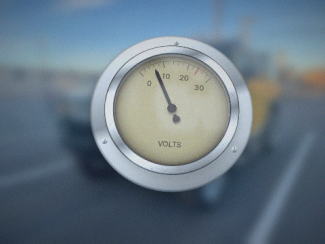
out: 6 V
